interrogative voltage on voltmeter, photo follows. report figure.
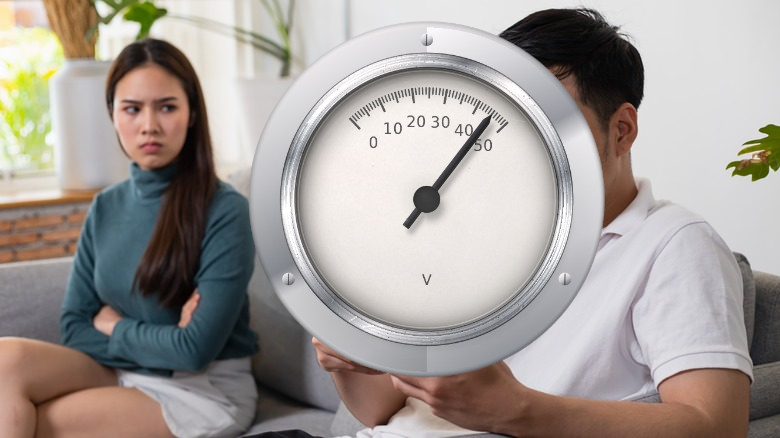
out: 45 V
